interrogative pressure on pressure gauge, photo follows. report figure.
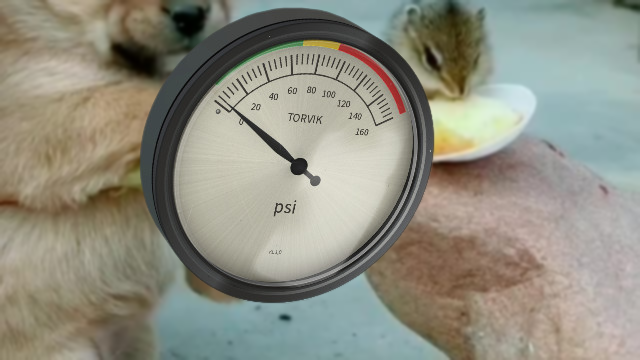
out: 4 psi
